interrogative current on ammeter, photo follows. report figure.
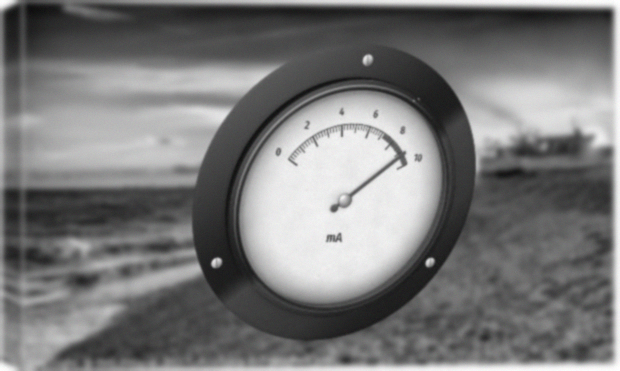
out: 9 mA
